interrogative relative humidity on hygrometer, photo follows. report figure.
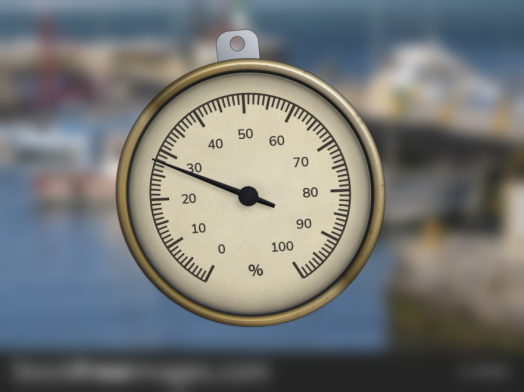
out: 28 %
